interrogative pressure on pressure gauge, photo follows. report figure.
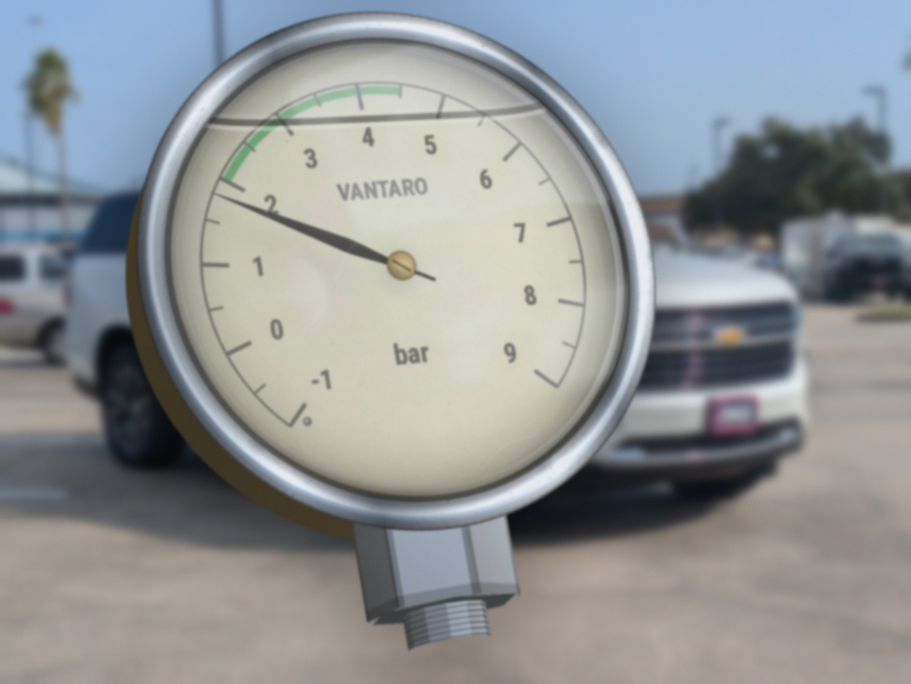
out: 1.75 bar
